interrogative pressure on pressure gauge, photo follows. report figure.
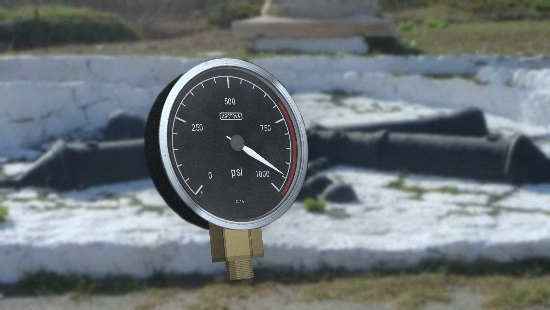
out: 950 psi
